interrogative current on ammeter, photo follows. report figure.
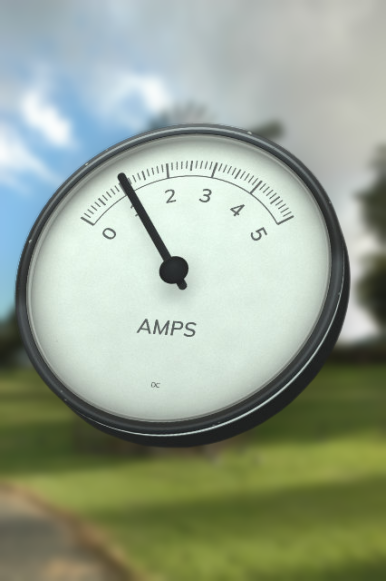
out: 1.1 A
